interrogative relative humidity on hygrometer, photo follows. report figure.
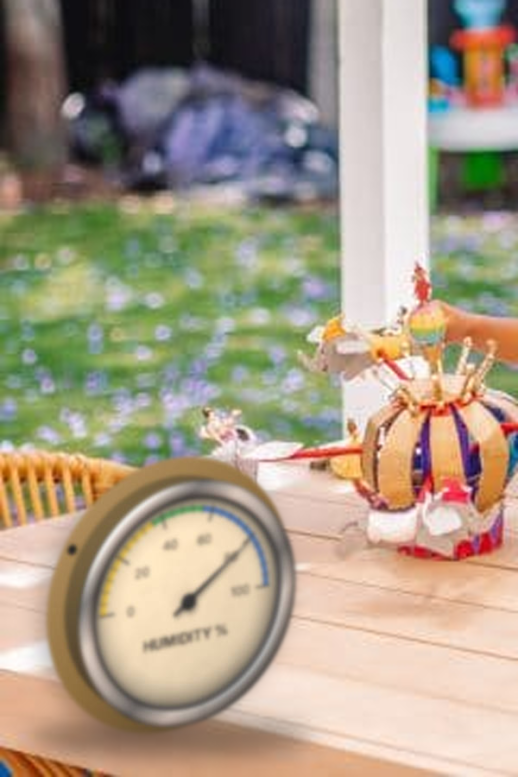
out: 80 %
